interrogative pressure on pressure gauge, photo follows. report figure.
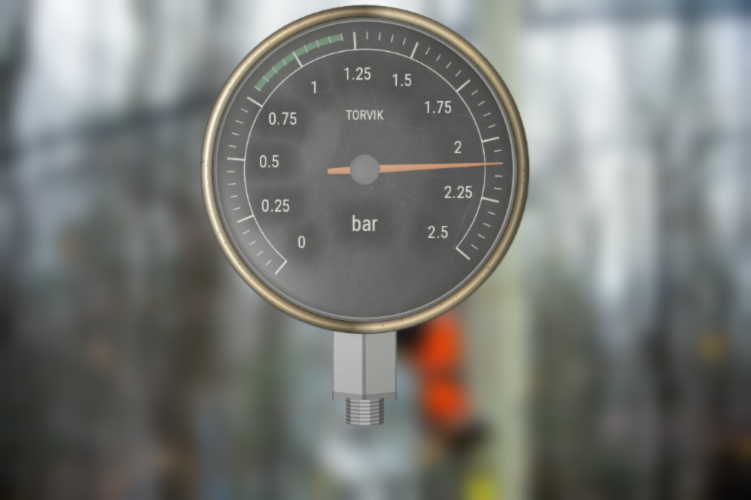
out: 2.1 bar
